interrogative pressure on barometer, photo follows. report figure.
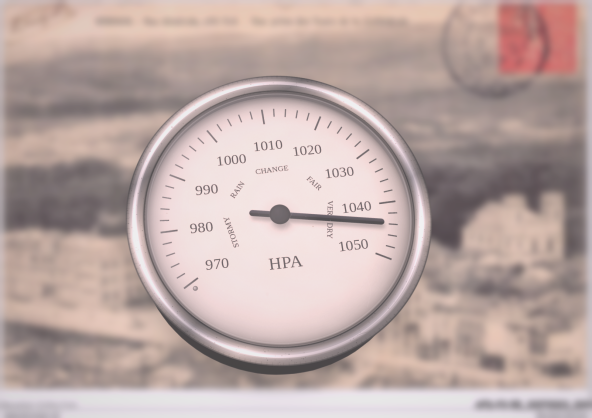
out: 1044 hPa
